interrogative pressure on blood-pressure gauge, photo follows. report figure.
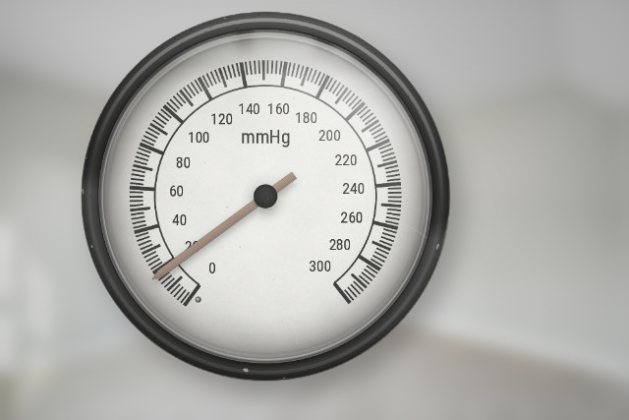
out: 18 mmHg
